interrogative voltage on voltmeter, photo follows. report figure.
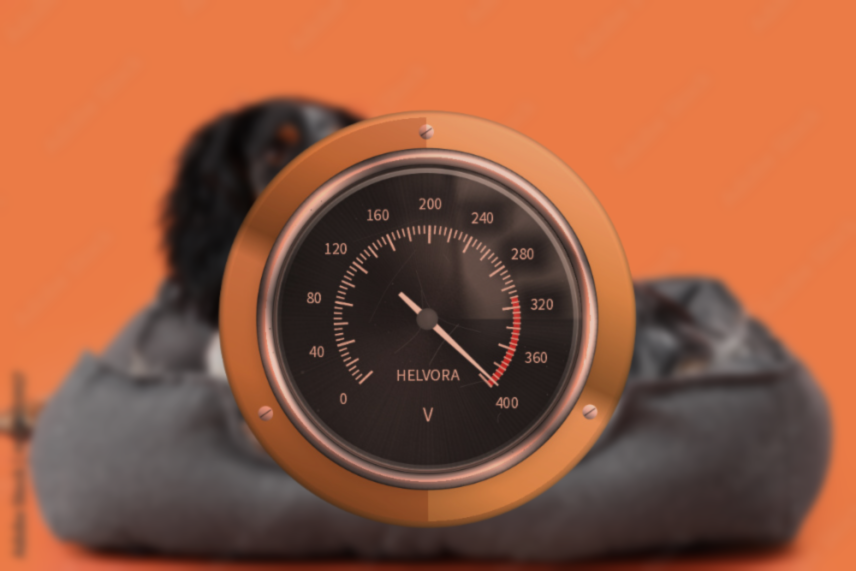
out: 395 V
